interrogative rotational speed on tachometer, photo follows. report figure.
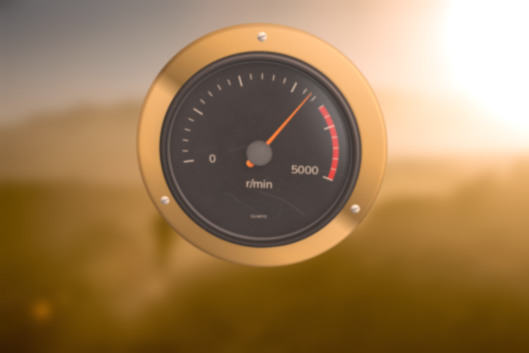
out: 3300 rpm
